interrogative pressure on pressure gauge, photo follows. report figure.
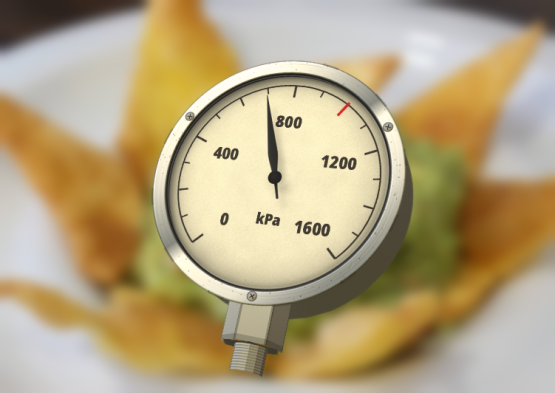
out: 700 kPa
